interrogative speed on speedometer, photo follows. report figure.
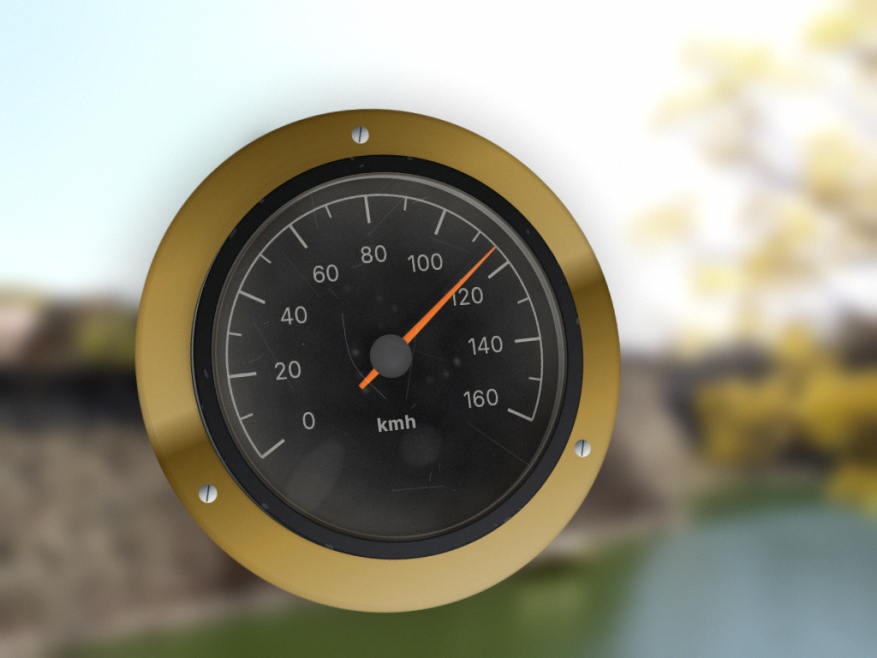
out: 115 km/h
